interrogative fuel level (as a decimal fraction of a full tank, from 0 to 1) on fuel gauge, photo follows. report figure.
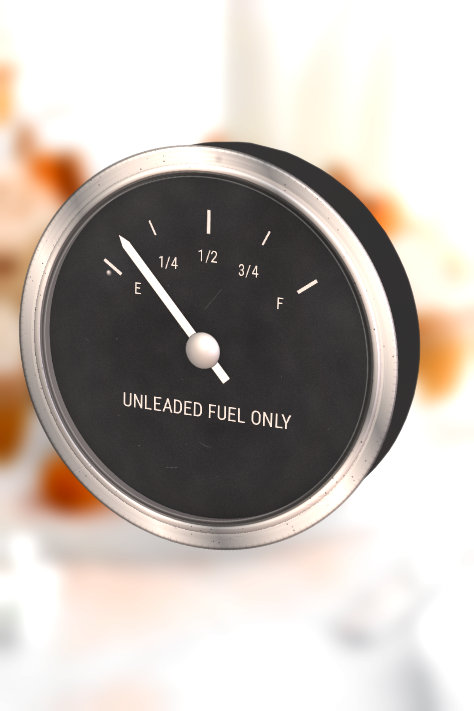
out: 0.125
